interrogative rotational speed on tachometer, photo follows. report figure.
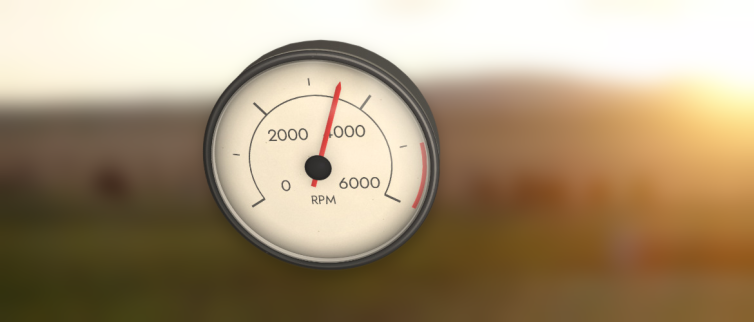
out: 3500 rpm
